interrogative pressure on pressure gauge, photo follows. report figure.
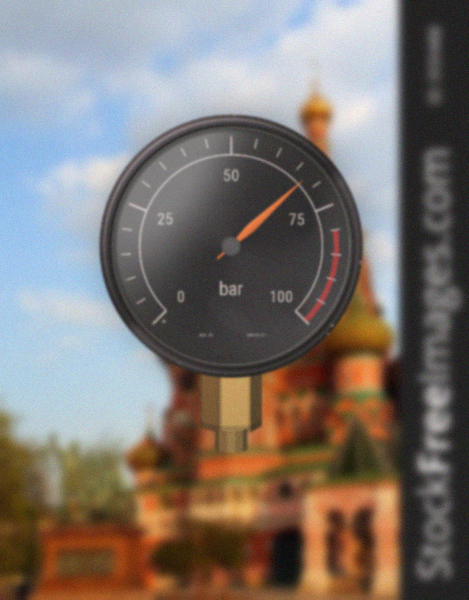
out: 67.5 bar
